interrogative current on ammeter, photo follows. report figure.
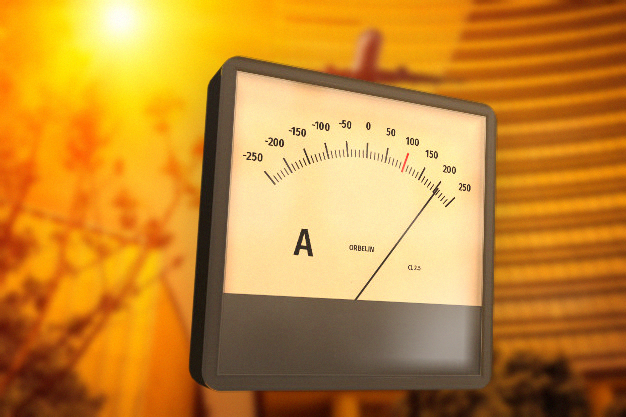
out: 200 A
